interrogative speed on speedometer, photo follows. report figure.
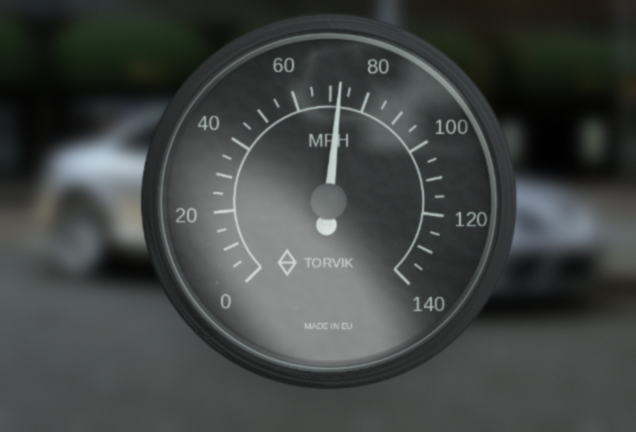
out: 72.5 mph
